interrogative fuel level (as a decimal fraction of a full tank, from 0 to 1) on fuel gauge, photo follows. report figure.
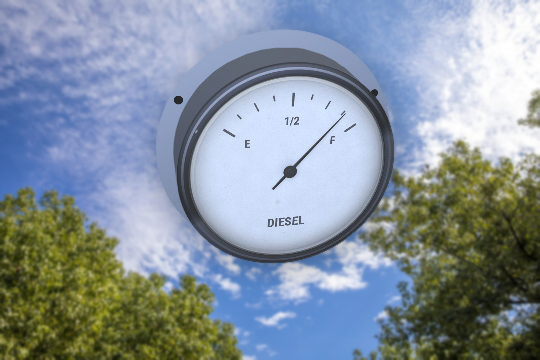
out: 0.875
